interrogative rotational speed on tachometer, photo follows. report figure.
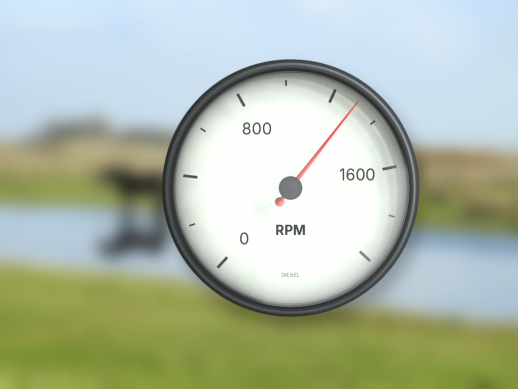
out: 1300 rpm
